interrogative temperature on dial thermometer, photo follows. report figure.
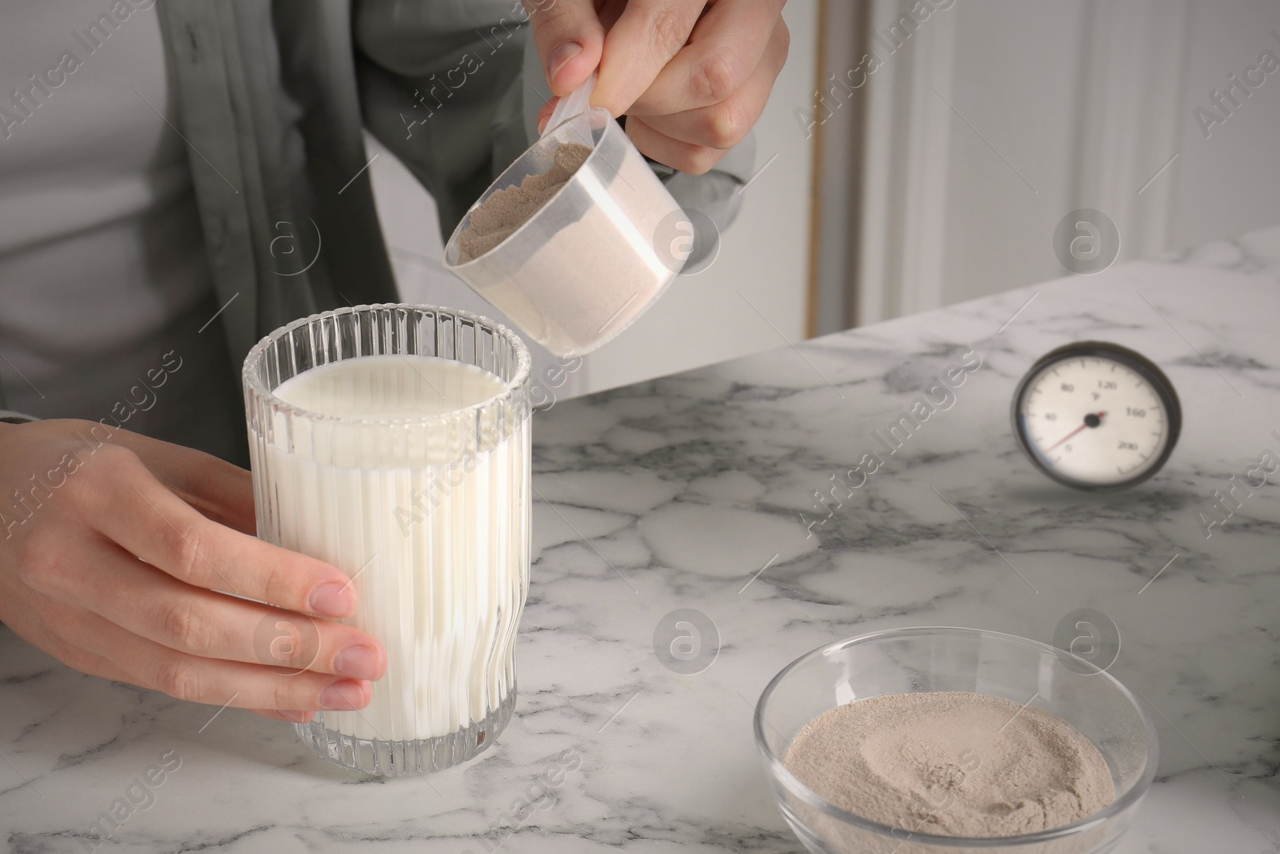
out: 10 °F
